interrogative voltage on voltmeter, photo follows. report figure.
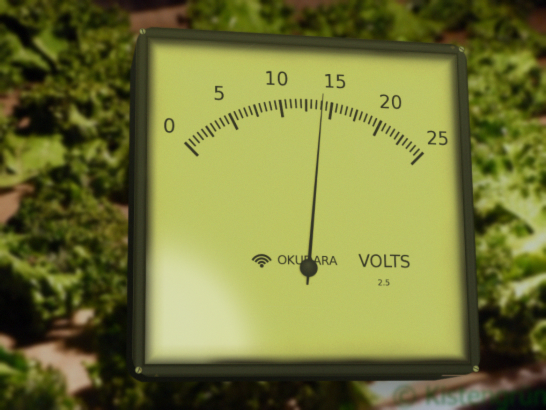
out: 14 V
